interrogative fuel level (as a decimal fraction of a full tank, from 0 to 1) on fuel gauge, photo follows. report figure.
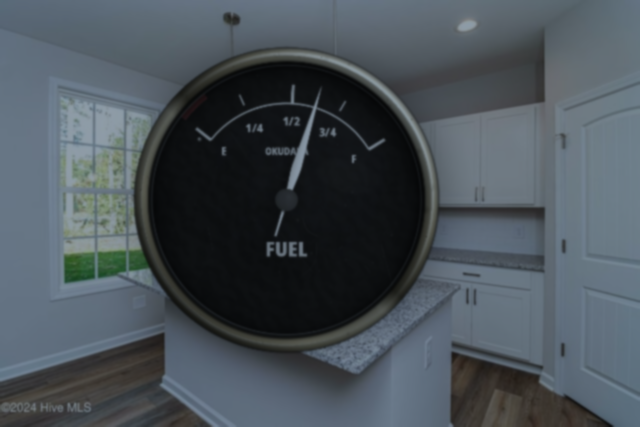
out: 0.625
